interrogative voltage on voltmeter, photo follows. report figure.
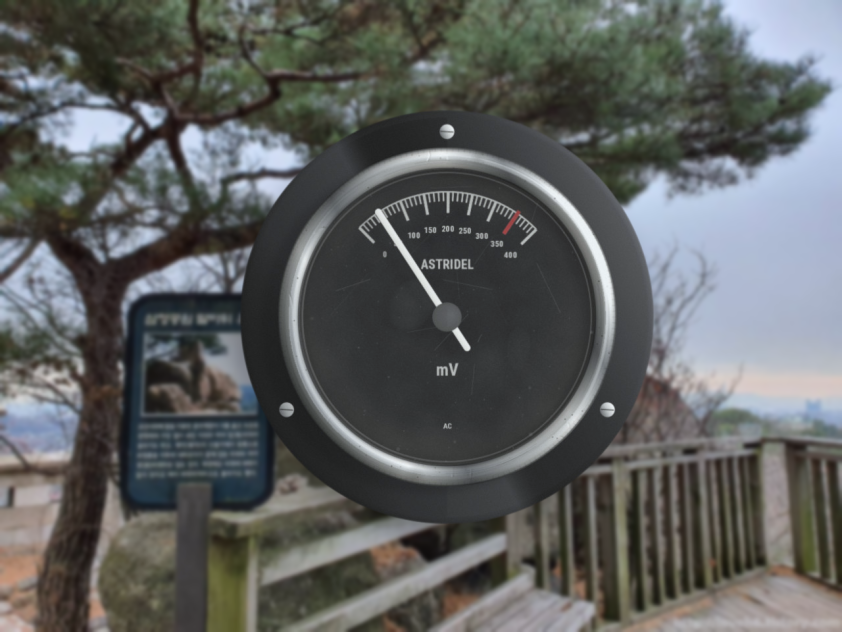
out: 50 mV
